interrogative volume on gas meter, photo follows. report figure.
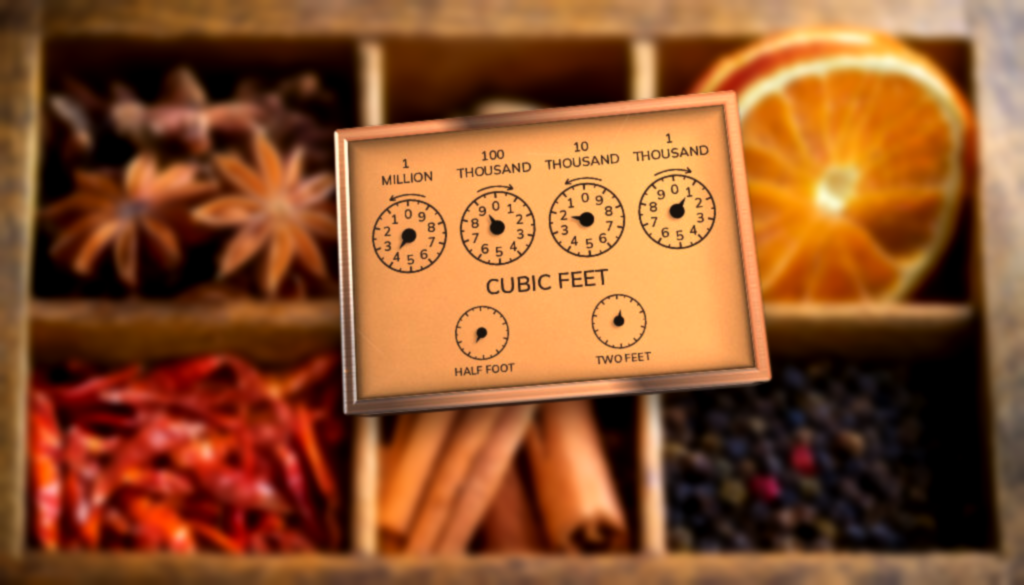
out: 392100 ft³
